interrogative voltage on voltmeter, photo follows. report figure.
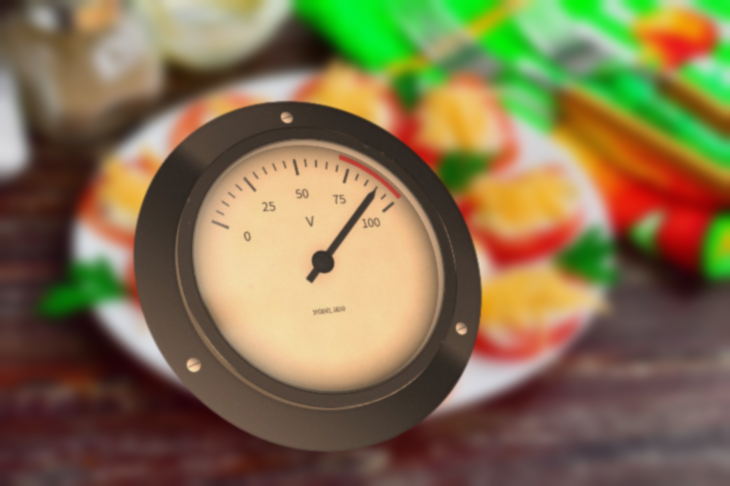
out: 90 V
